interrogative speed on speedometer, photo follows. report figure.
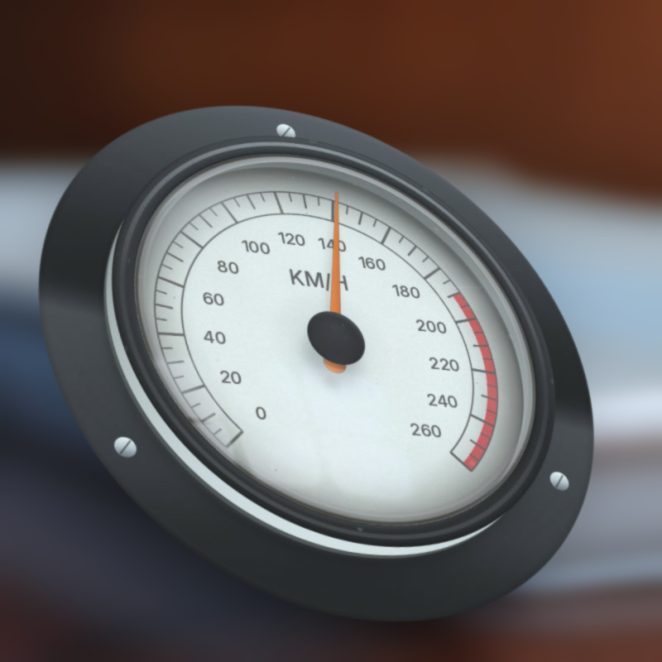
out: 140 km/h
